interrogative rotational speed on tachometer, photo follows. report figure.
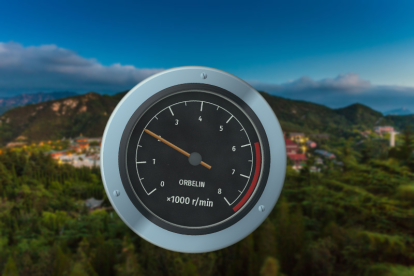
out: 2000 rpm
